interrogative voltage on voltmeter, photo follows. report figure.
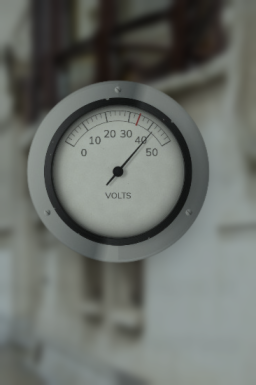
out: 42 V
